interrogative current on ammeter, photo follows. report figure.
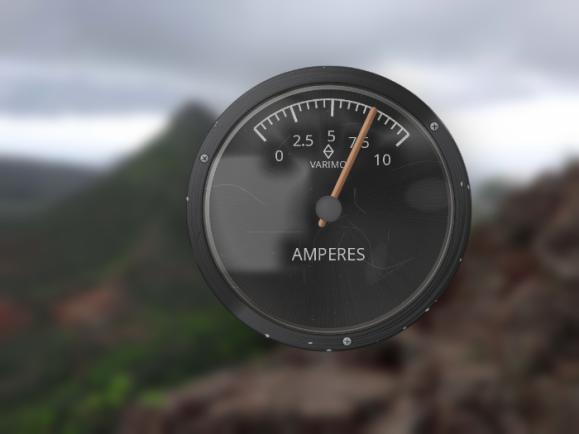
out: 7.5 A
